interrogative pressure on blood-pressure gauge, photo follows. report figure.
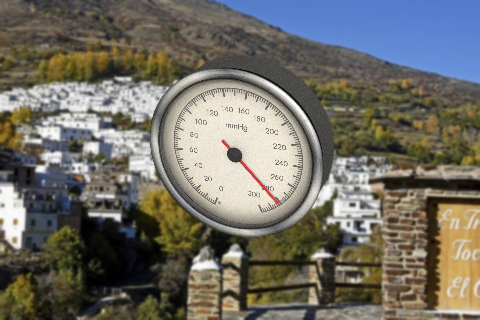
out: 280 mmHg
